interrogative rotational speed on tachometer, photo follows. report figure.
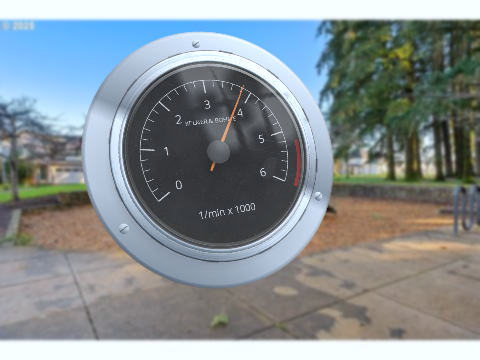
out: 3800 rpm
